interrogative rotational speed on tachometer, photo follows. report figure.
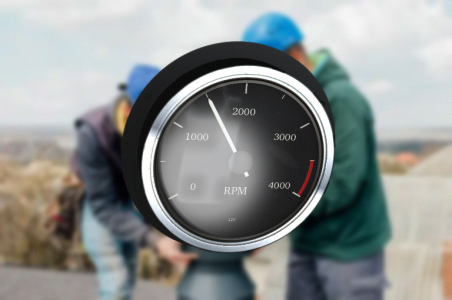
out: 1500 rpm
